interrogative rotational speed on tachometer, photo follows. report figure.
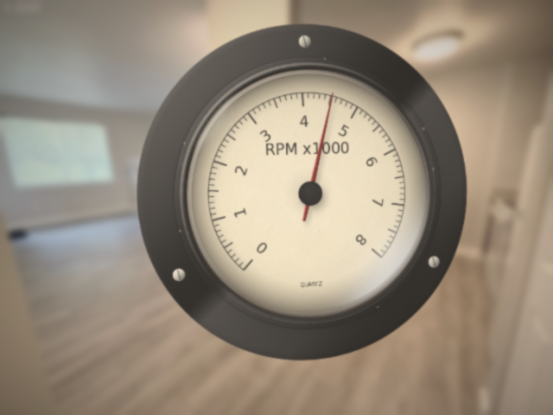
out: 4500 rpm
